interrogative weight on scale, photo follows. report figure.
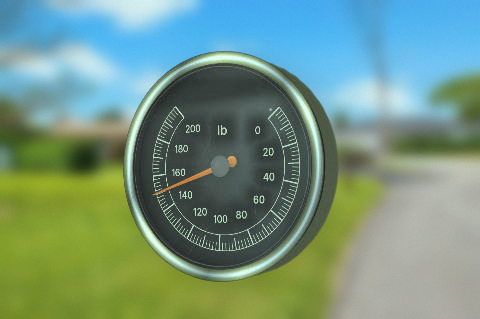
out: 150 lb
